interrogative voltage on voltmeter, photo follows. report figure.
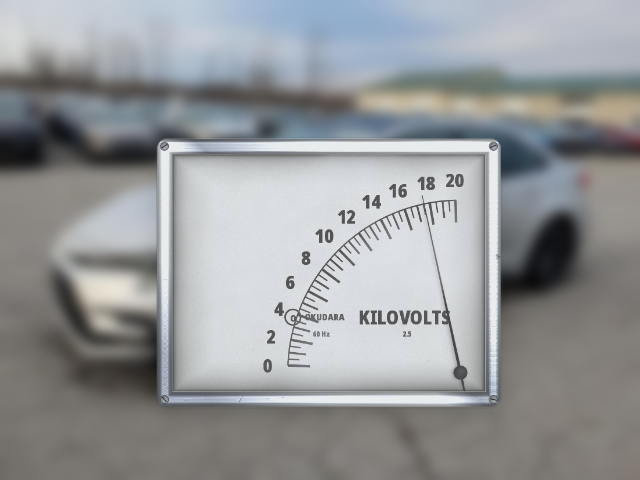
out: 17.5 kV
